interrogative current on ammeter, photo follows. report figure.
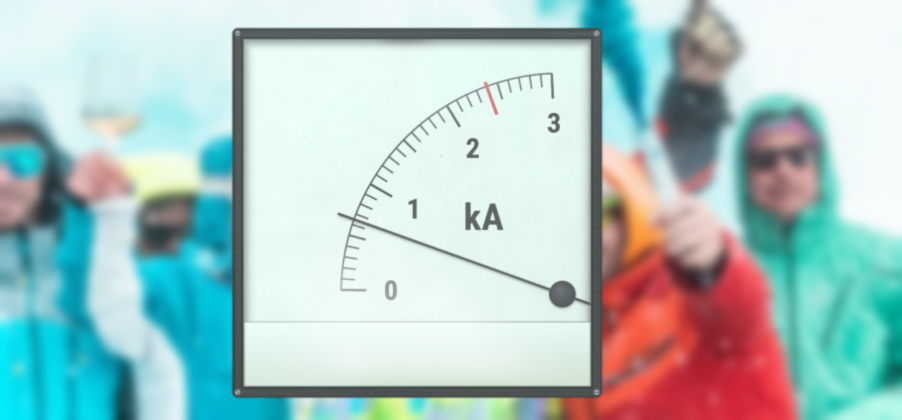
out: 0.65 kA
